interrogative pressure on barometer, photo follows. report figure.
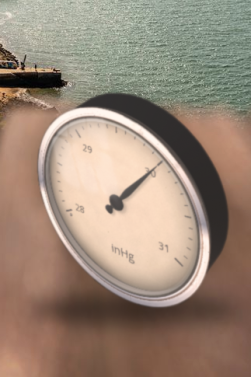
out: 30 inHg
